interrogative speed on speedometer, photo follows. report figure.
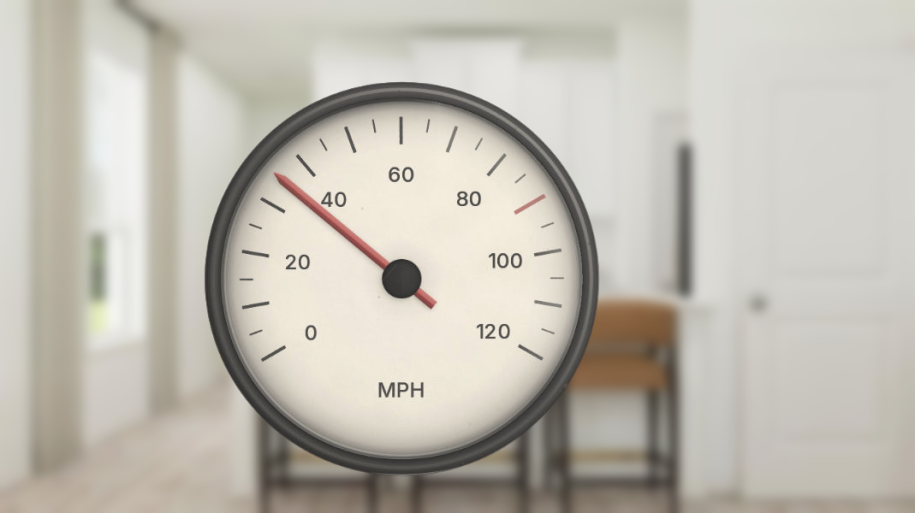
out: 35 mph
